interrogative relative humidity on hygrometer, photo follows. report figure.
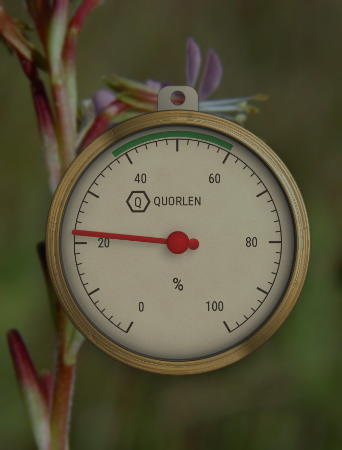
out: 22 %
